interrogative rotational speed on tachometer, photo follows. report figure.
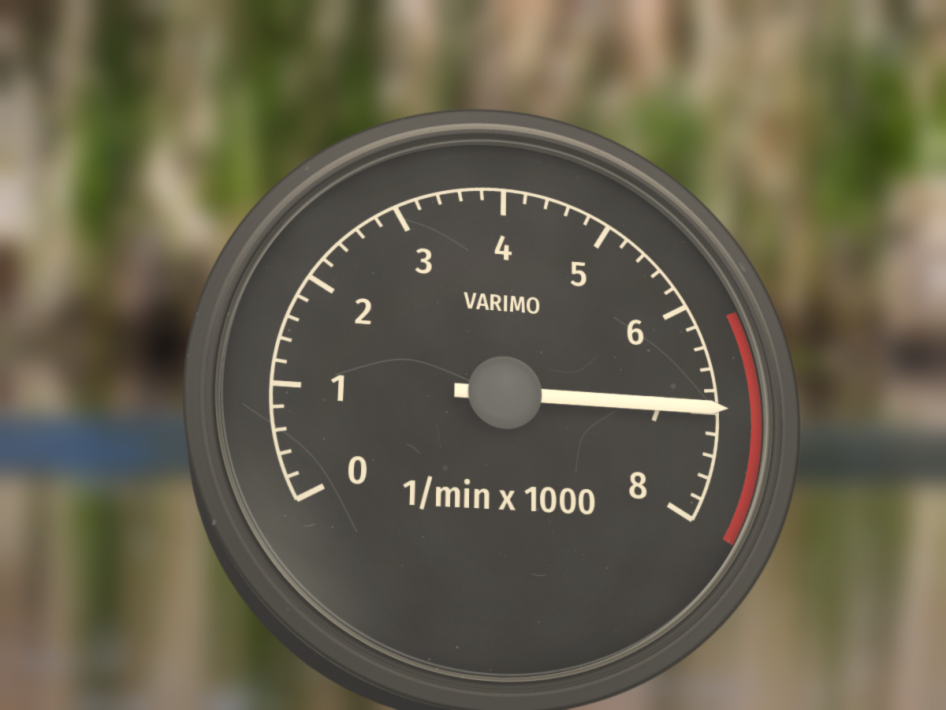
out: 7000 rpm
